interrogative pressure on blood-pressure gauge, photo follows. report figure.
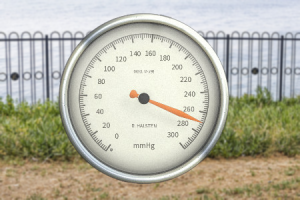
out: 270 mmHg
